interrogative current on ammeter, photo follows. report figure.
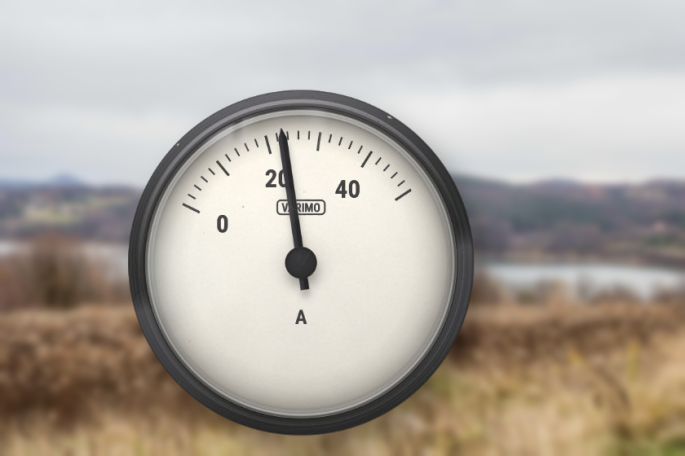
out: 23 A
